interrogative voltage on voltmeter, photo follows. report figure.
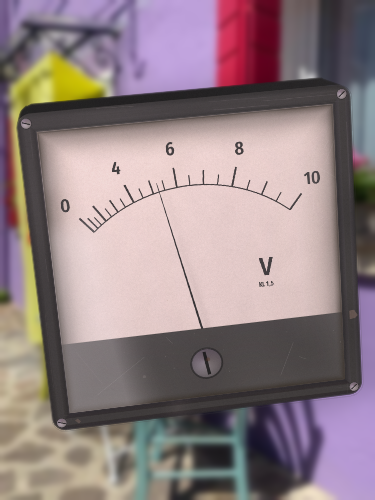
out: 5.25 V
